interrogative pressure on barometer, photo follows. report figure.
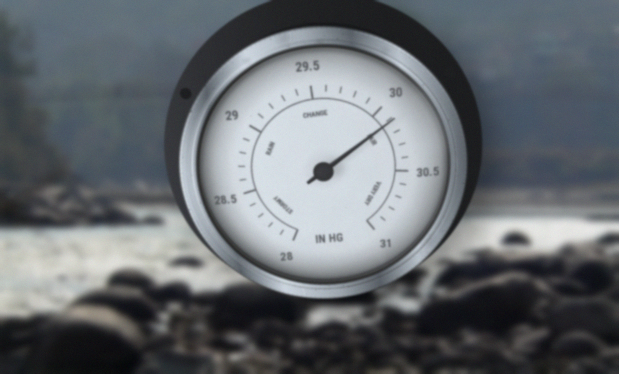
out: 30.1 inHg
